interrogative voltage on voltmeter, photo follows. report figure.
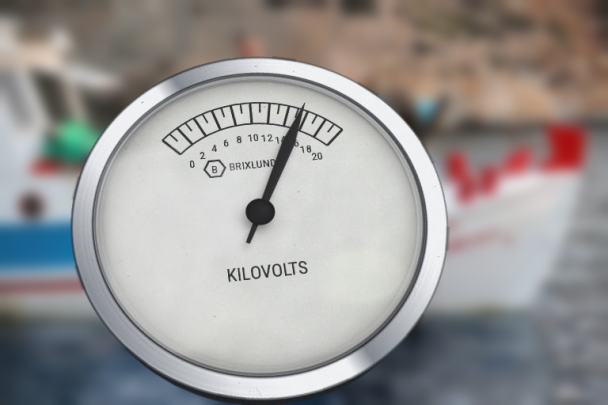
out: 15.5 kV
